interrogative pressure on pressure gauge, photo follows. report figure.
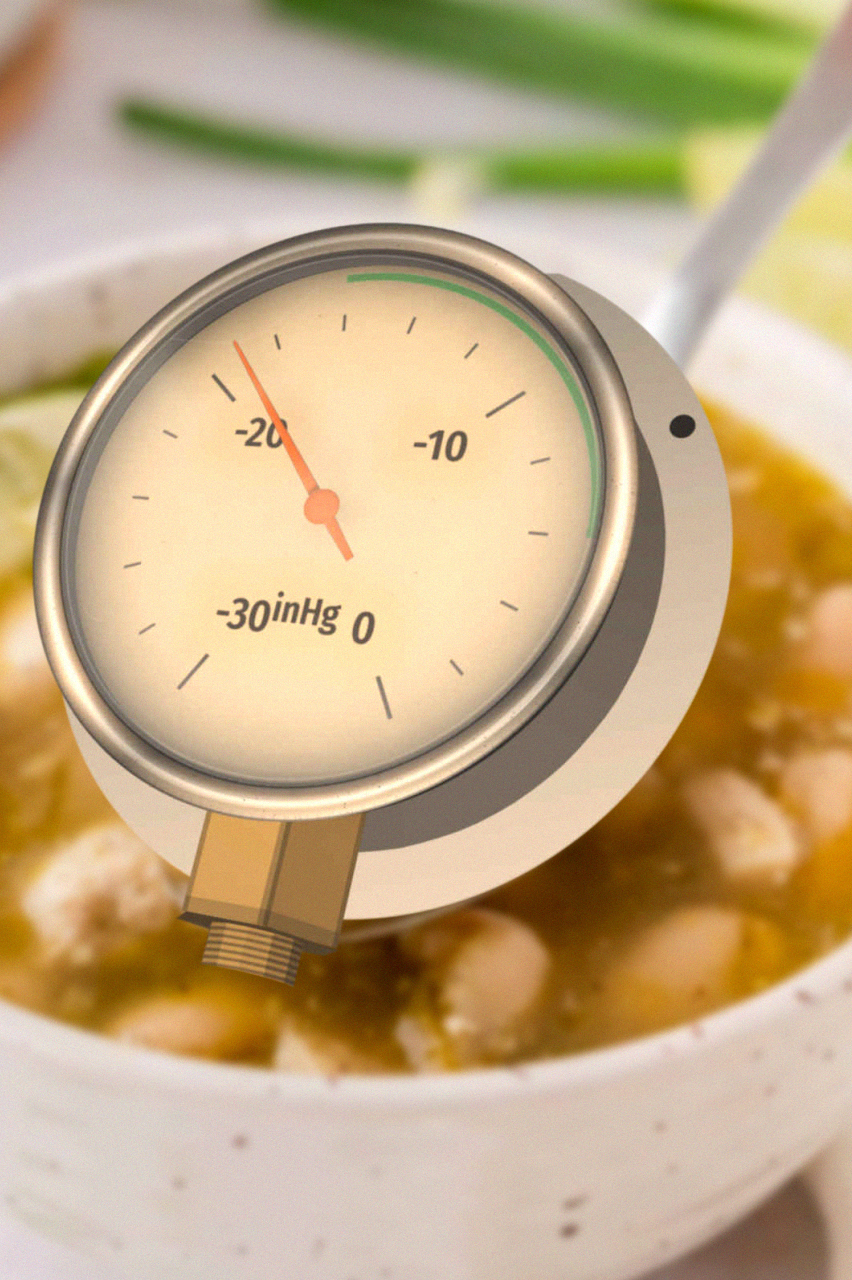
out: -19 inHg
